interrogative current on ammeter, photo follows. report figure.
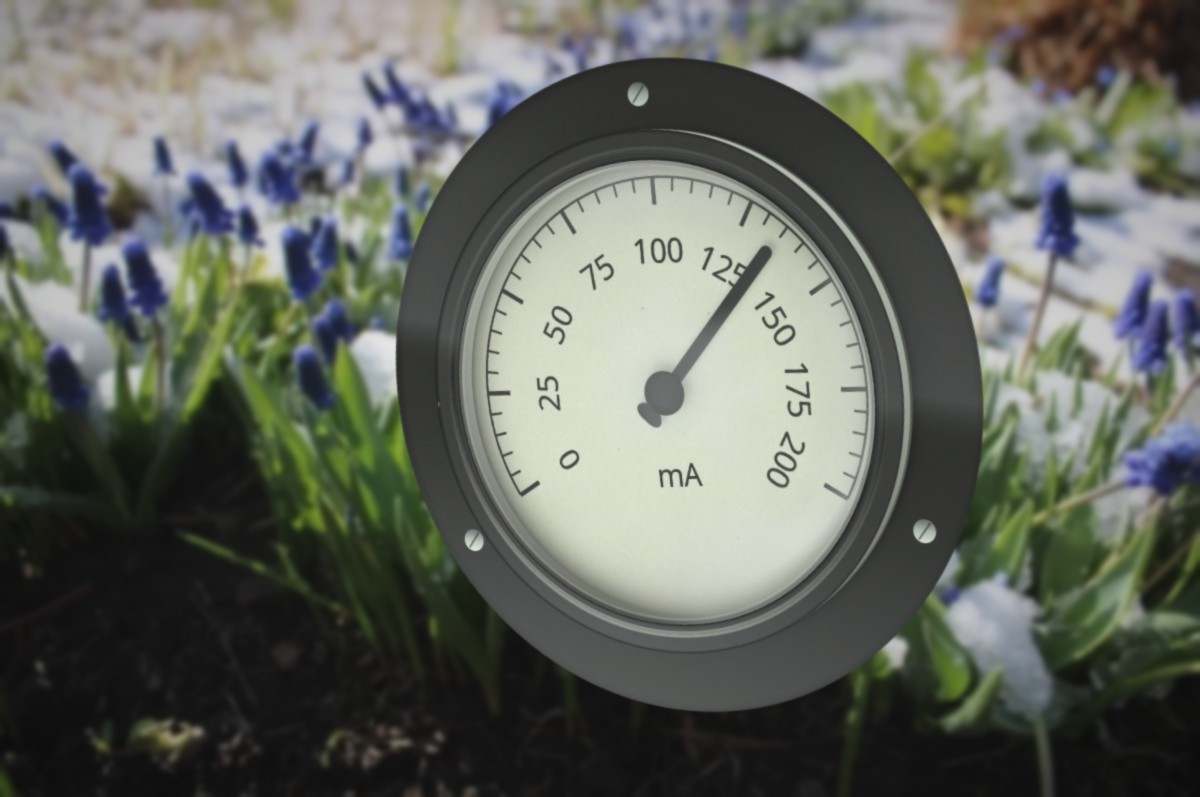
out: 135 mA
